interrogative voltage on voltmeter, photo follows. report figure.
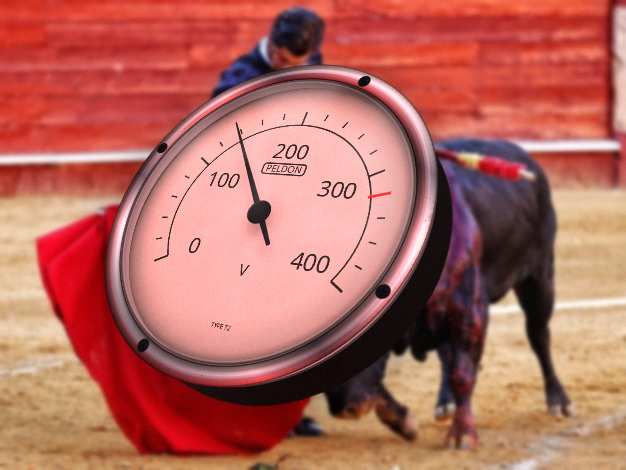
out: 140 V
